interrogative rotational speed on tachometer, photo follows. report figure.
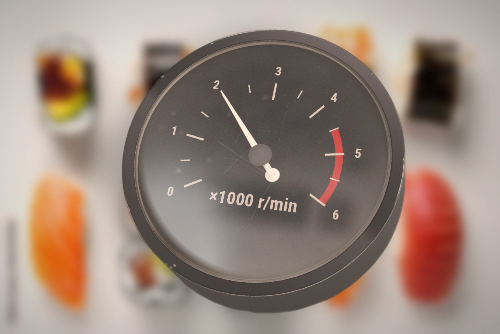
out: 2000 rpm
